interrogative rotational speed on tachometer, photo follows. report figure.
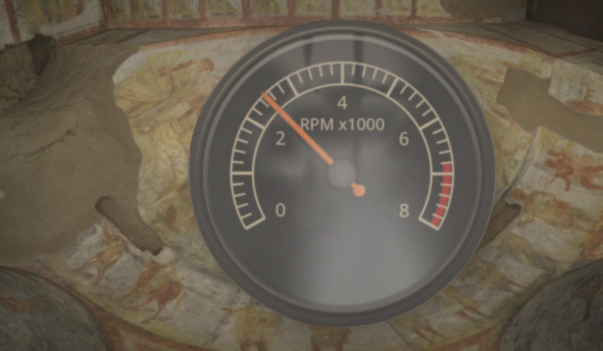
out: 2500 rpm
